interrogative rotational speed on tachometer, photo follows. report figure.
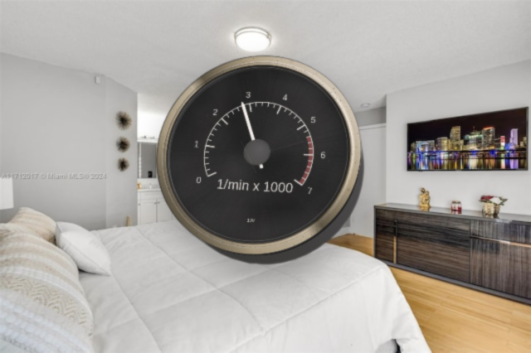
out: 2800 rpm
